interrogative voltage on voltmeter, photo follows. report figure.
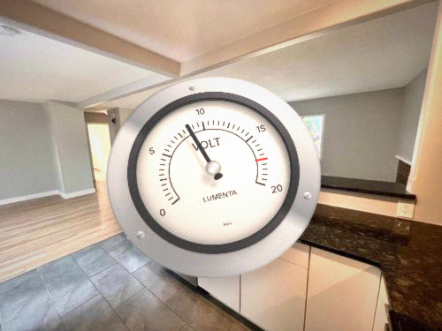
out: 8.5 V
